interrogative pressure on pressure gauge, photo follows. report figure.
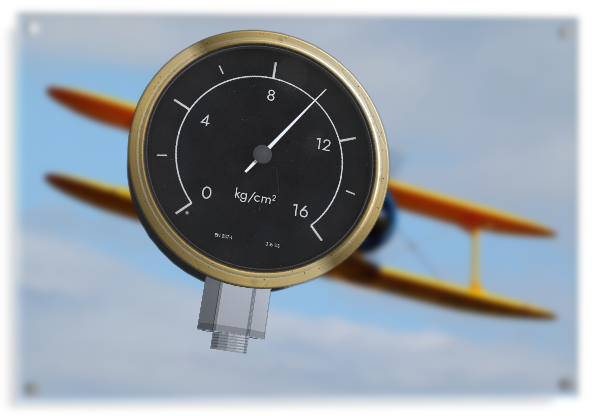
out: 10 kg/cm²
